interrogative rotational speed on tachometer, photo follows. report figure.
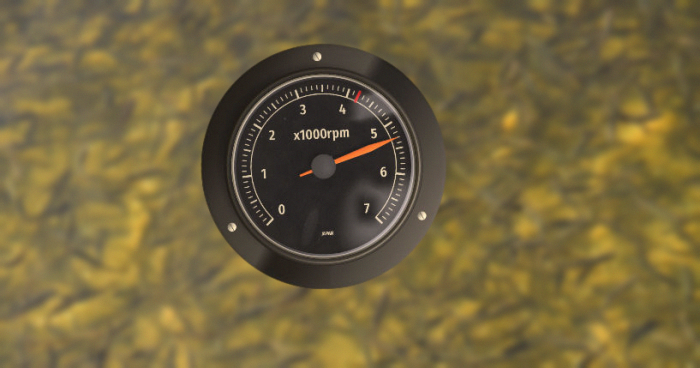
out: 5300 rpm
